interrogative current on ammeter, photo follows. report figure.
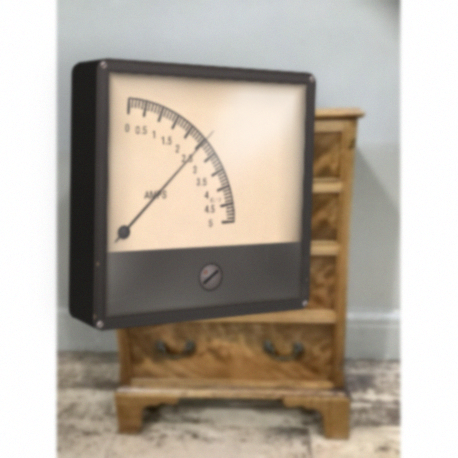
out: 2.5 A
